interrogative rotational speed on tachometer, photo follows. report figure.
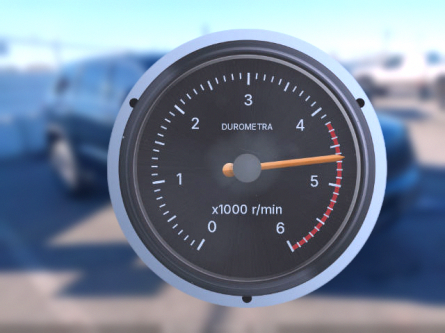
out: 4650 rpm
